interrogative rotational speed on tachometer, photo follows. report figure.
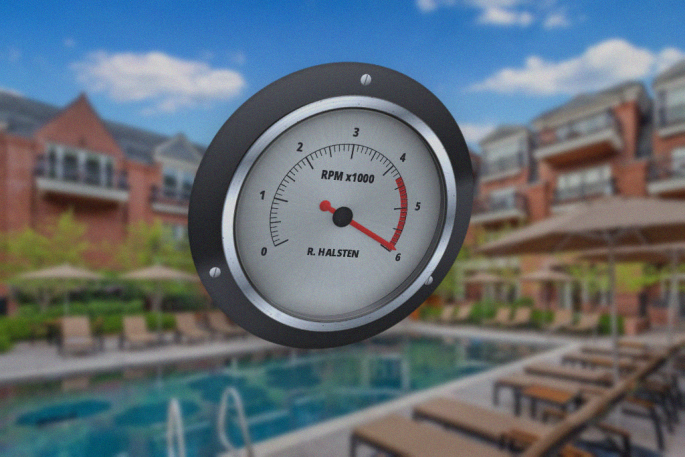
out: 5900 rpm
